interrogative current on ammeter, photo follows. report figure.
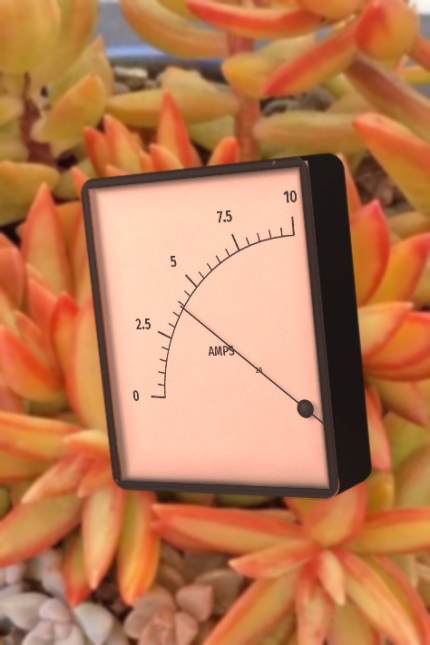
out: 4 A
